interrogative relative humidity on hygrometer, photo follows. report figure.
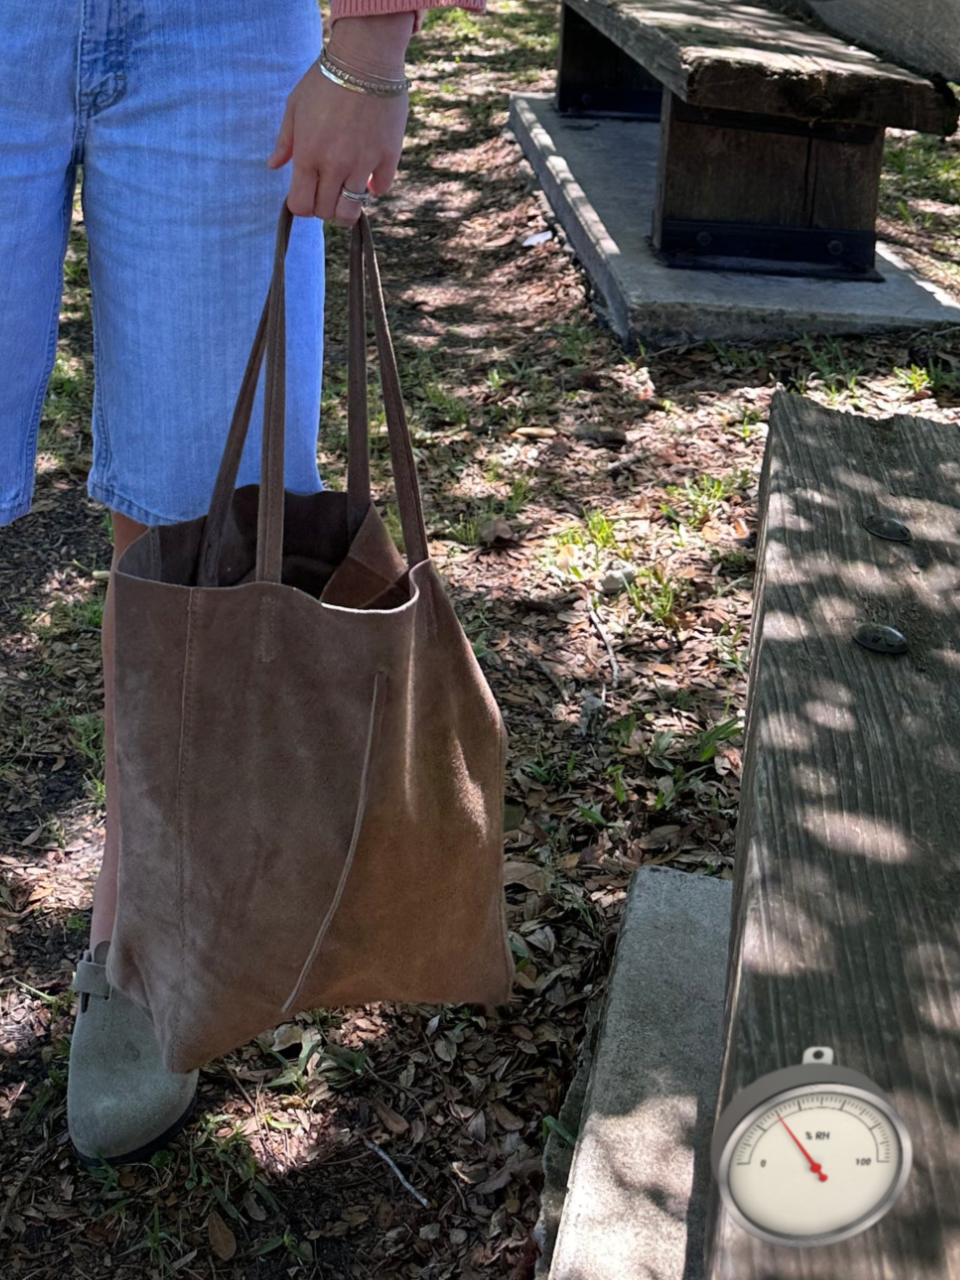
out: 30 %
